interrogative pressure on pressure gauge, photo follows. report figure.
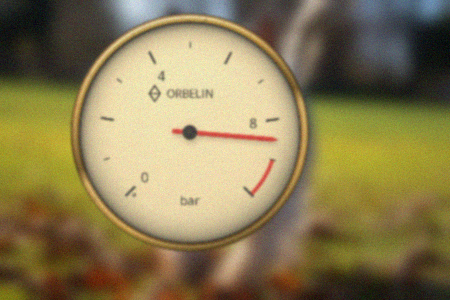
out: 8.5 bar
